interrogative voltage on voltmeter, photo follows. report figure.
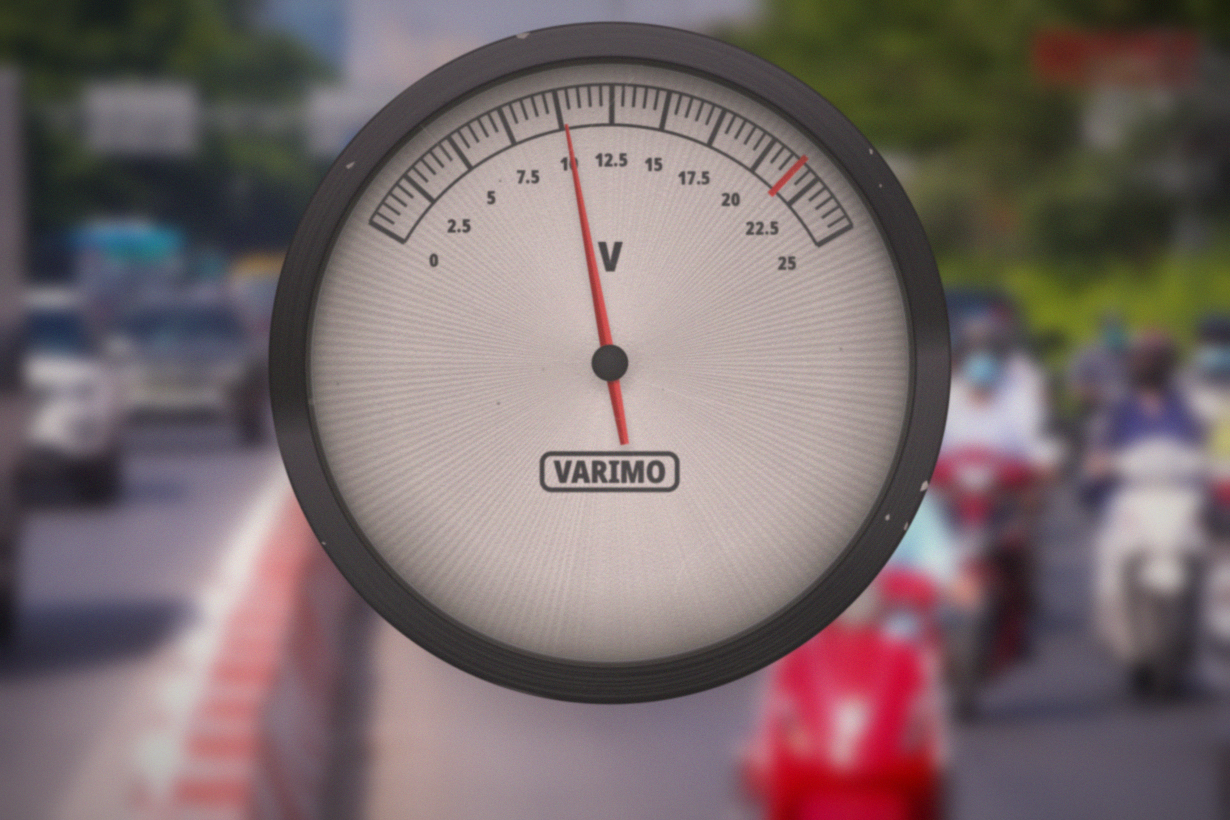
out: 10.25 V
